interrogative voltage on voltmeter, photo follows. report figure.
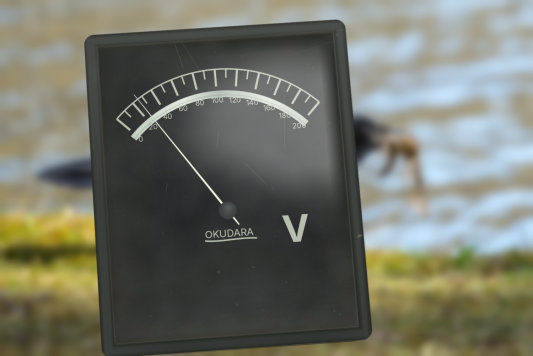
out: 25 V
